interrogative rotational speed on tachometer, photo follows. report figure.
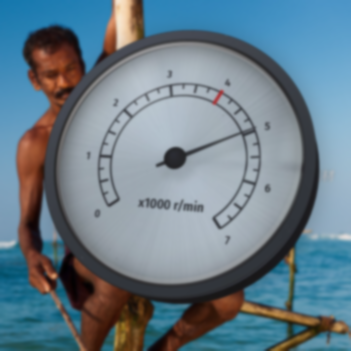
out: 5000 rpm
